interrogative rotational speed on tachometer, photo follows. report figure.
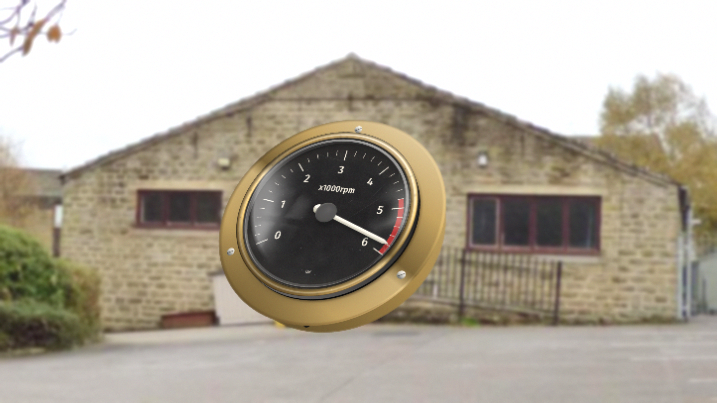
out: 5800 rpm
